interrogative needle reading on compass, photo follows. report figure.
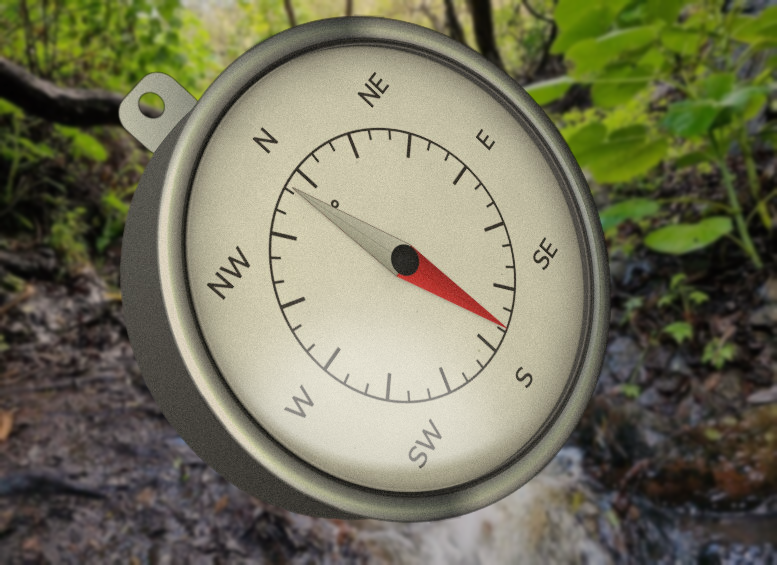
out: 170 °
